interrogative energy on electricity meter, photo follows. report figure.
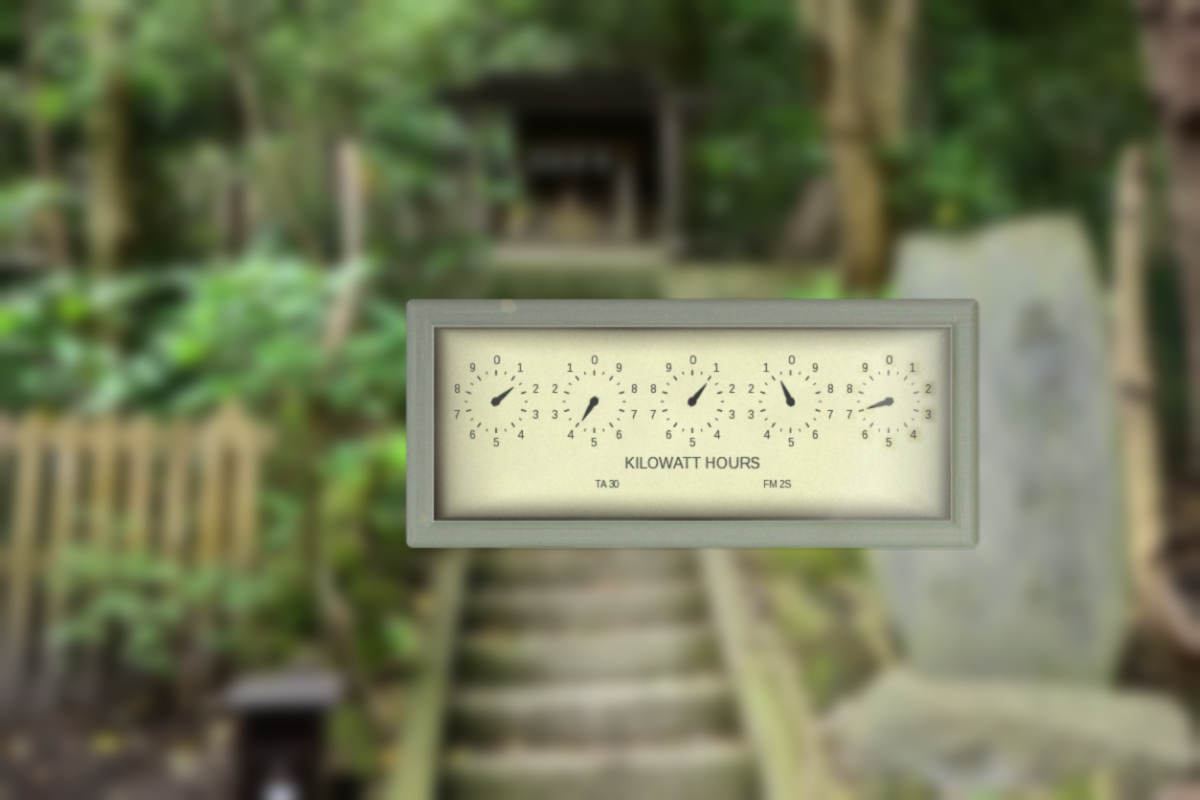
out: 14107 kWh
